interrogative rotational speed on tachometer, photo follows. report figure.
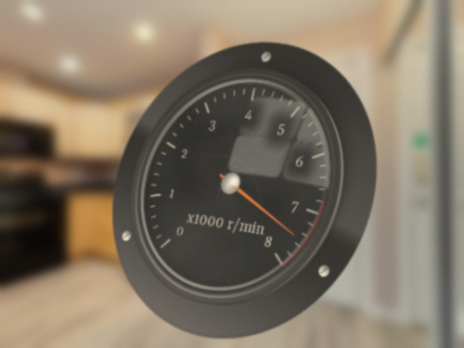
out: 7500 rpm
